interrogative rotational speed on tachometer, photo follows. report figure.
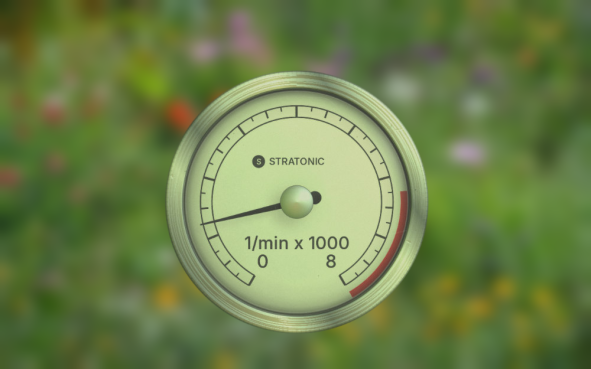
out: 1250 rpm
